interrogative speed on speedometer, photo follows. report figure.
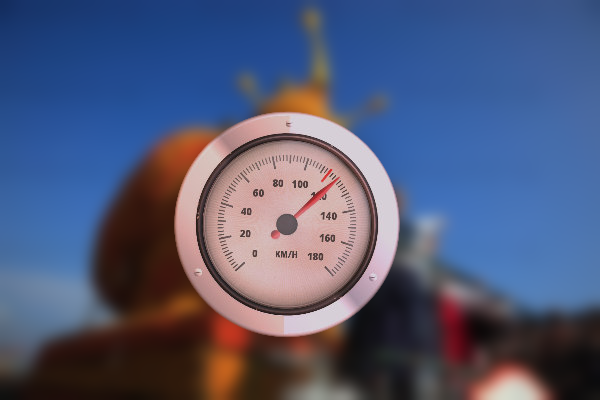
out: 120 km/h
